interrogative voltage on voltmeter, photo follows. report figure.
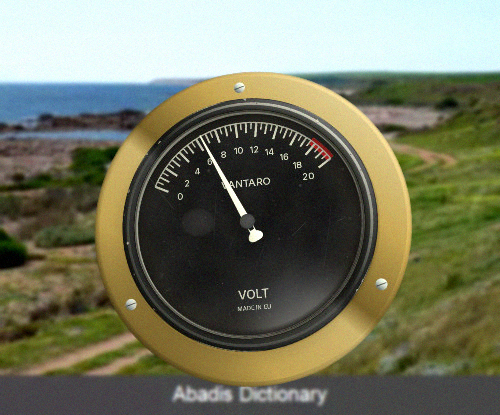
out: 6.5 V
